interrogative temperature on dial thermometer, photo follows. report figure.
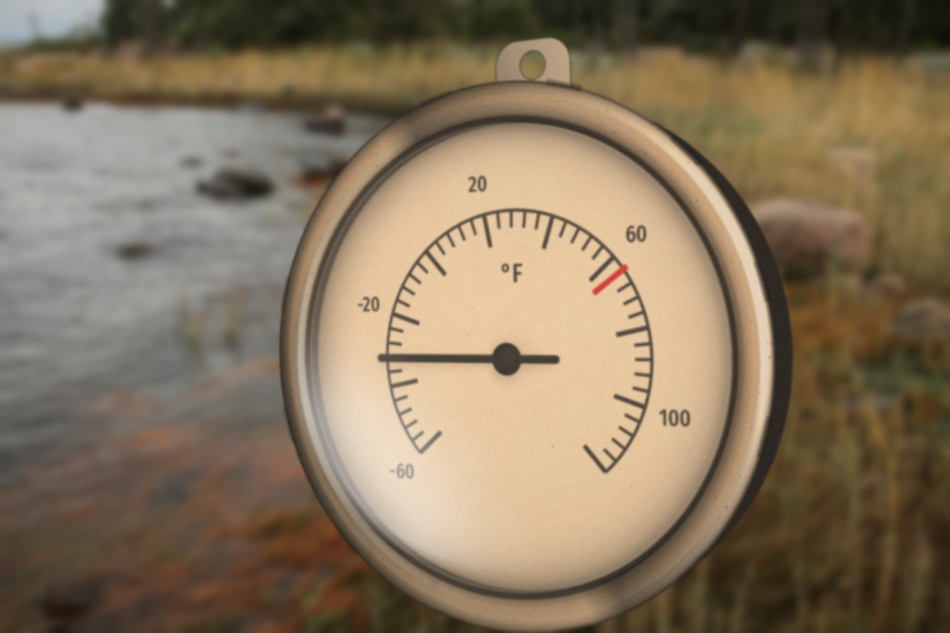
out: -32 °F
